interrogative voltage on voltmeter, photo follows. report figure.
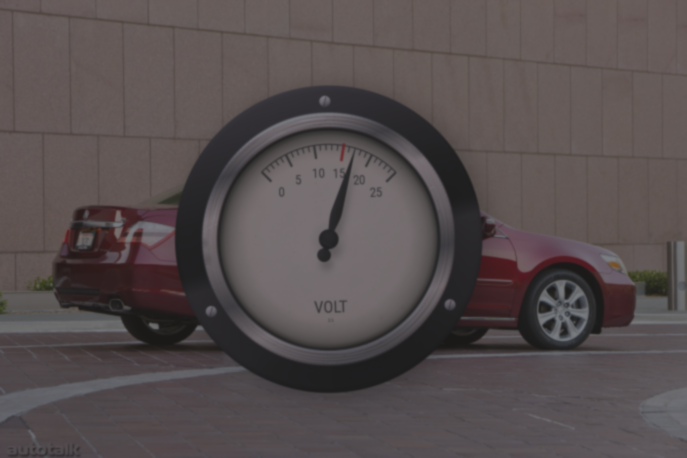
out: 17 V
